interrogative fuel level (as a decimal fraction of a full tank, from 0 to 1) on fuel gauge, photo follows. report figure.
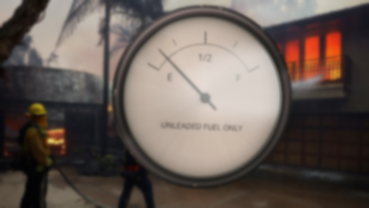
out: 0.125
